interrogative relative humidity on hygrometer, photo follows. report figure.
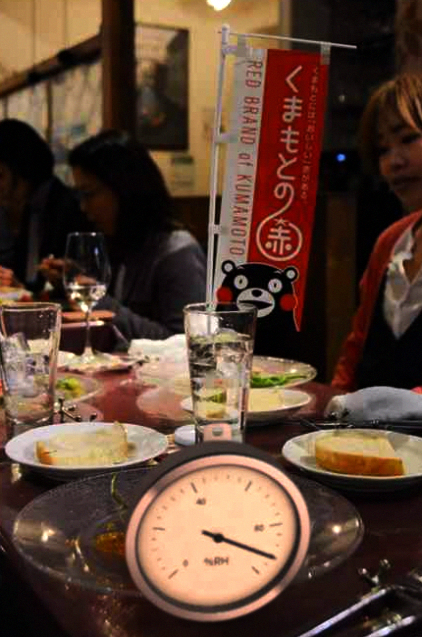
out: 92 %
